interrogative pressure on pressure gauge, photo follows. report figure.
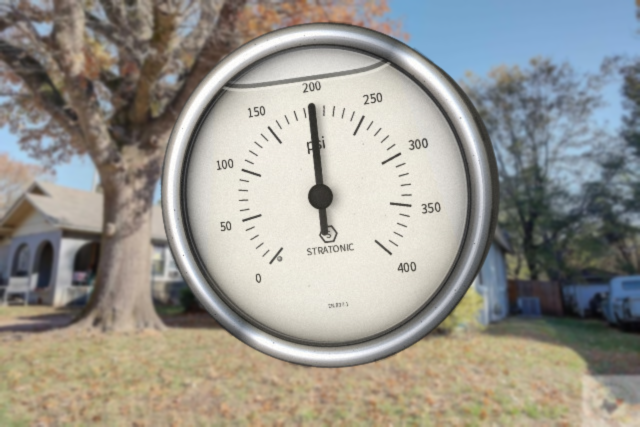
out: 200 psi
